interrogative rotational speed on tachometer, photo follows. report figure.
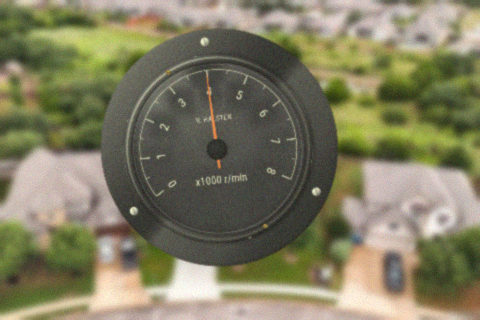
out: 4000 rpm
